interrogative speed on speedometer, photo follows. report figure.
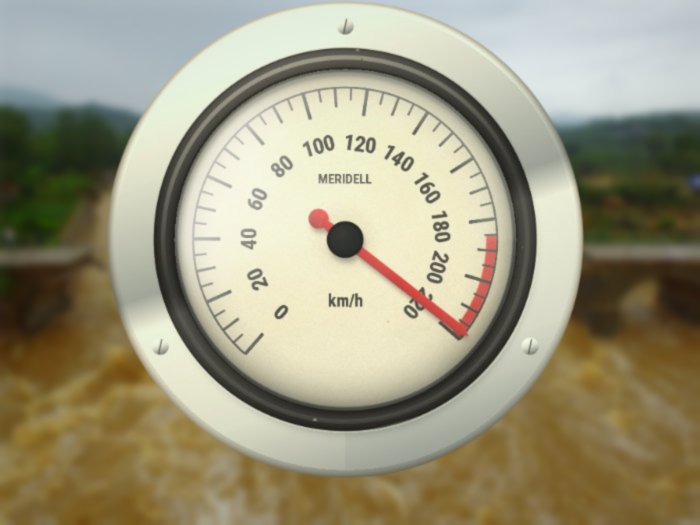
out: 217.5 km/h
